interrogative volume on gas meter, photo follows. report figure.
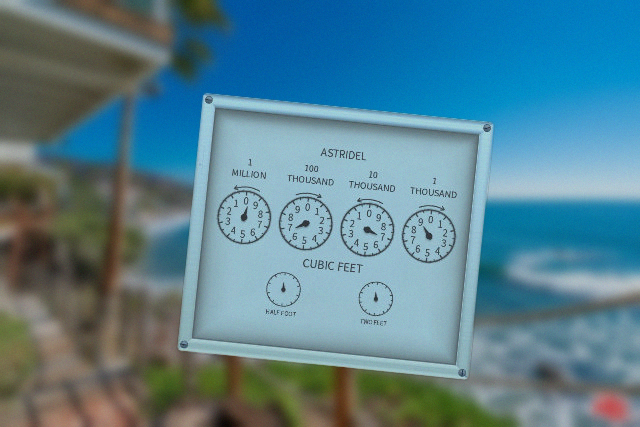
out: 966900 ft³
